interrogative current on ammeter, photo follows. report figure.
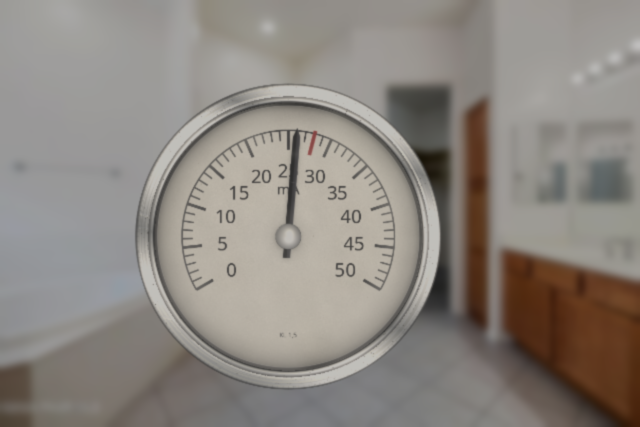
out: 26 mA
